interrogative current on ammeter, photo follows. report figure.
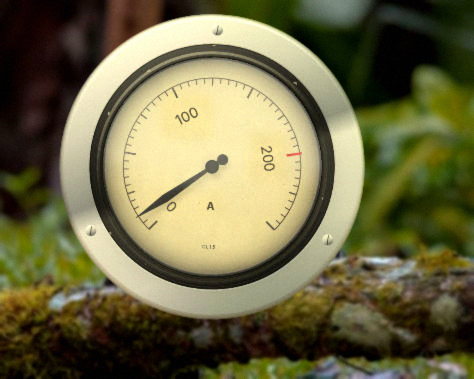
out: 10 A
